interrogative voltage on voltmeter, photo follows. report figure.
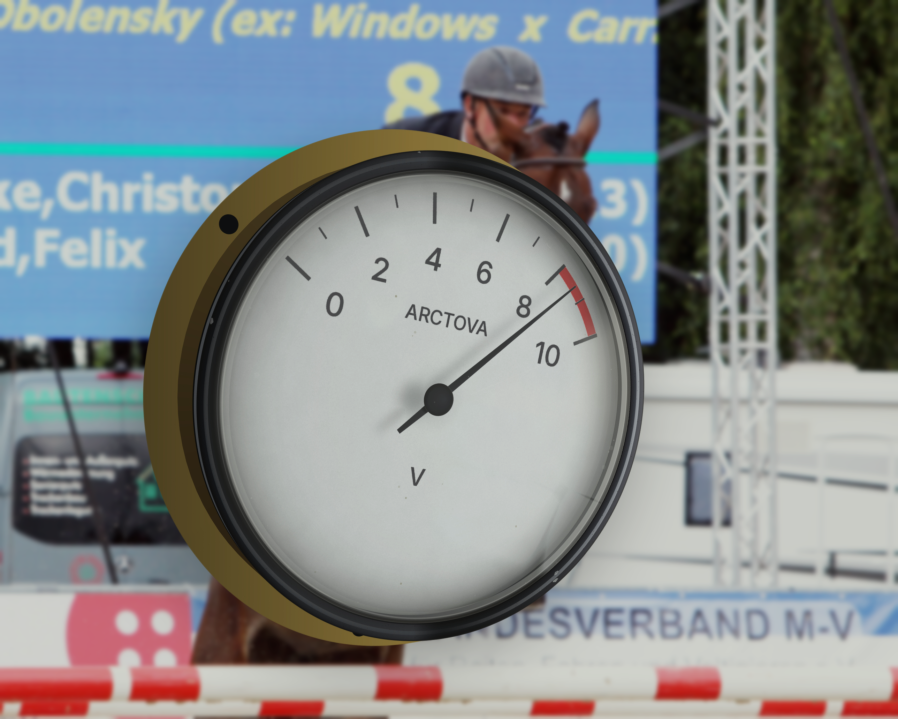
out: 8.5 V
